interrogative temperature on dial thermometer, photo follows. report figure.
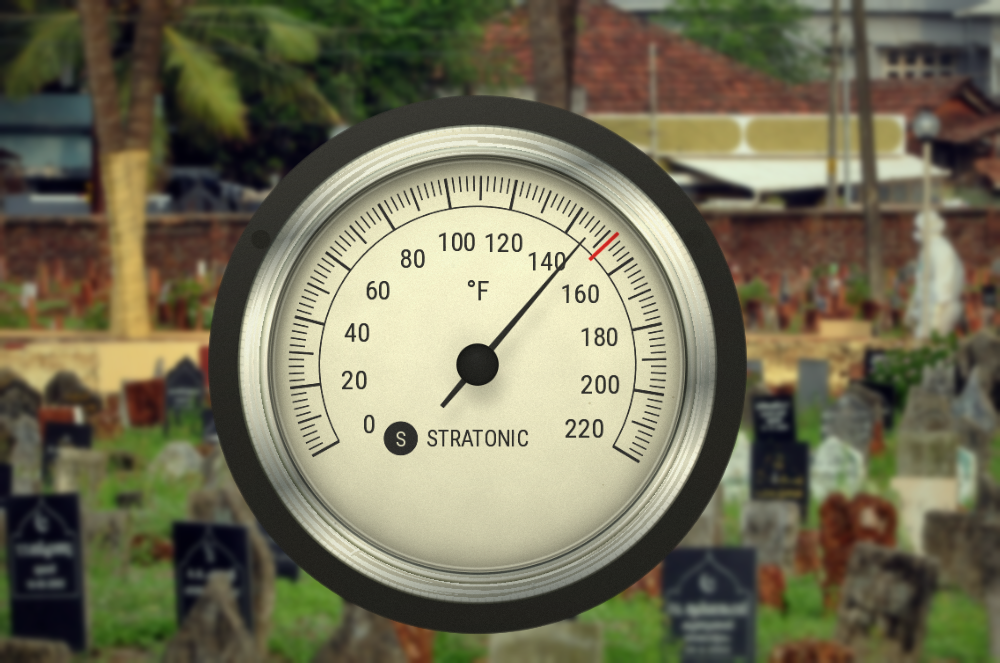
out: 146 °F
